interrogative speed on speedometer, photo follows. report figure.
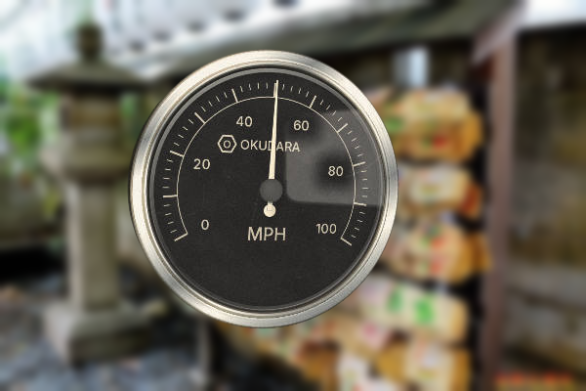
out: 50 mph
